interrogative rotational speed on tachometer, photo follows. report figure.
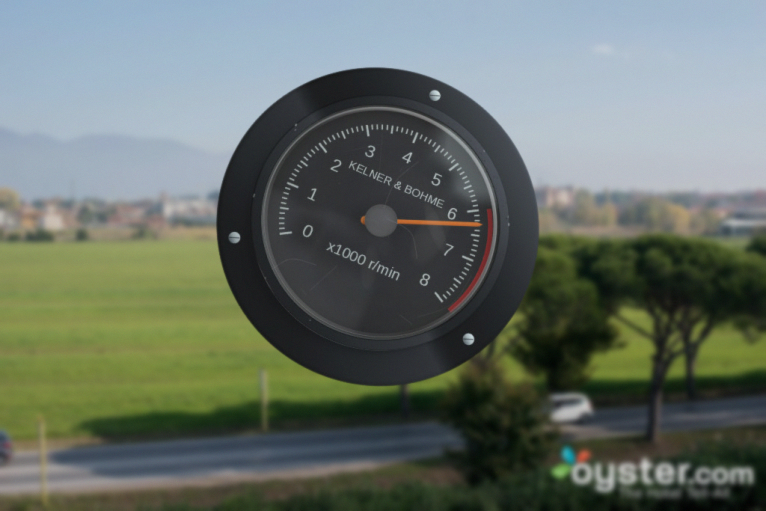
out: 6300 rpm
